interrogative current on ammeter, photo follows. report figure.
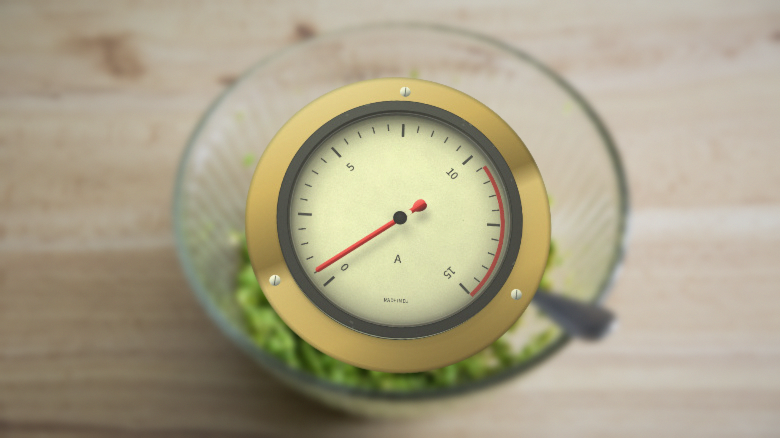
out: 0.5 A
